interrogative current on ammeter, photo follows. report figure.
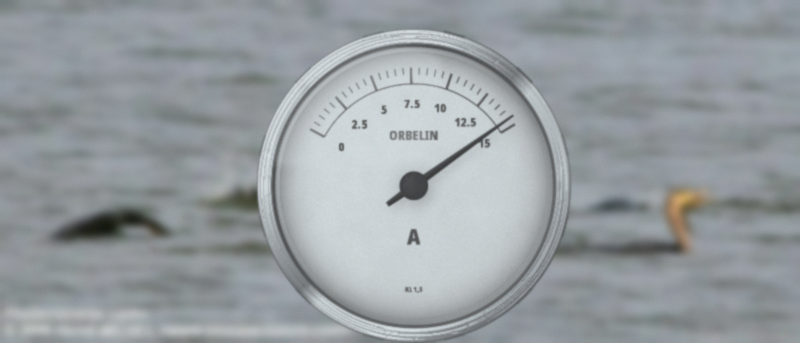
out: 14.5 A
